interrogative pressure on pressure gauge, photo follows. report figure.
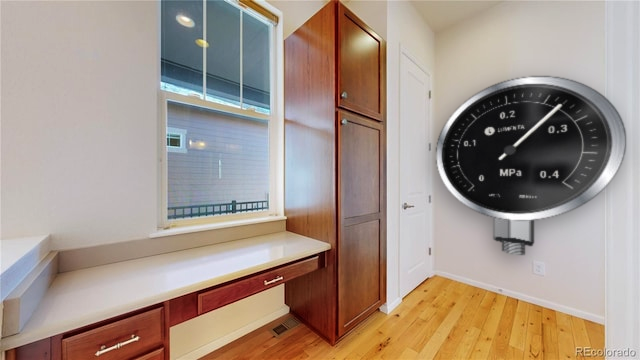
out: 0.27 MPa
